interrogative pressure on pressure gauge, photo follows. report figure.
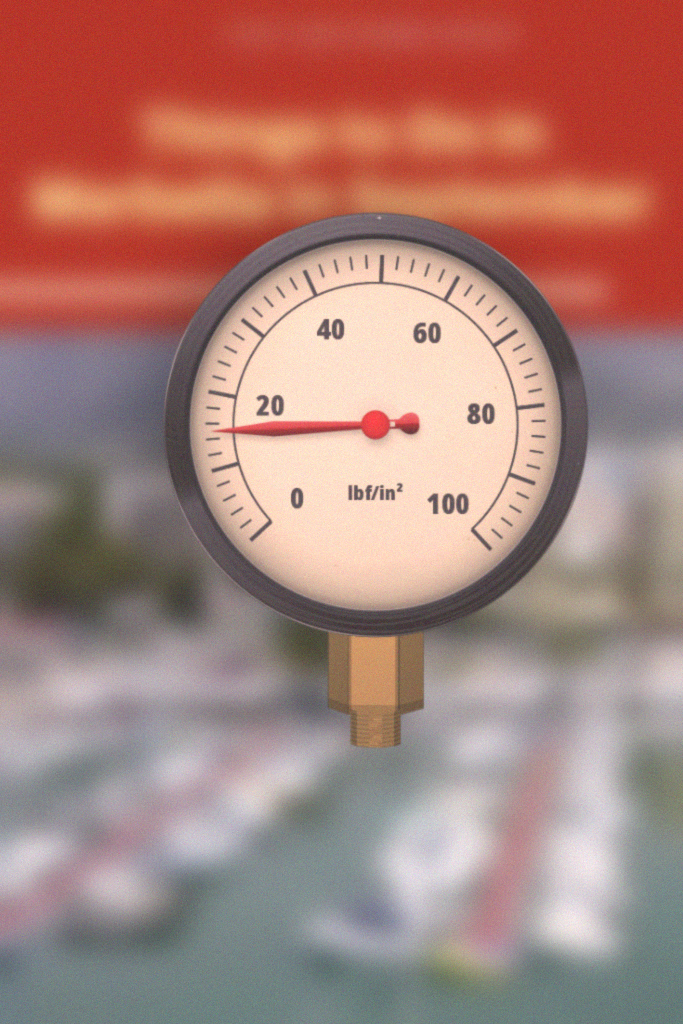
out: 15 psi
